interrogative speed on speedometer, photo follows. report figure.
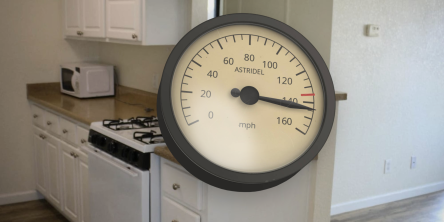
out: 145 mph
